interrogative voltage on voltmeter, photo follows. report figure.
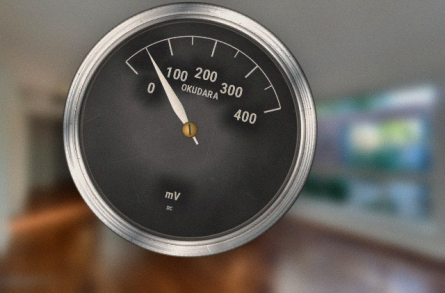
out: 50 mV
